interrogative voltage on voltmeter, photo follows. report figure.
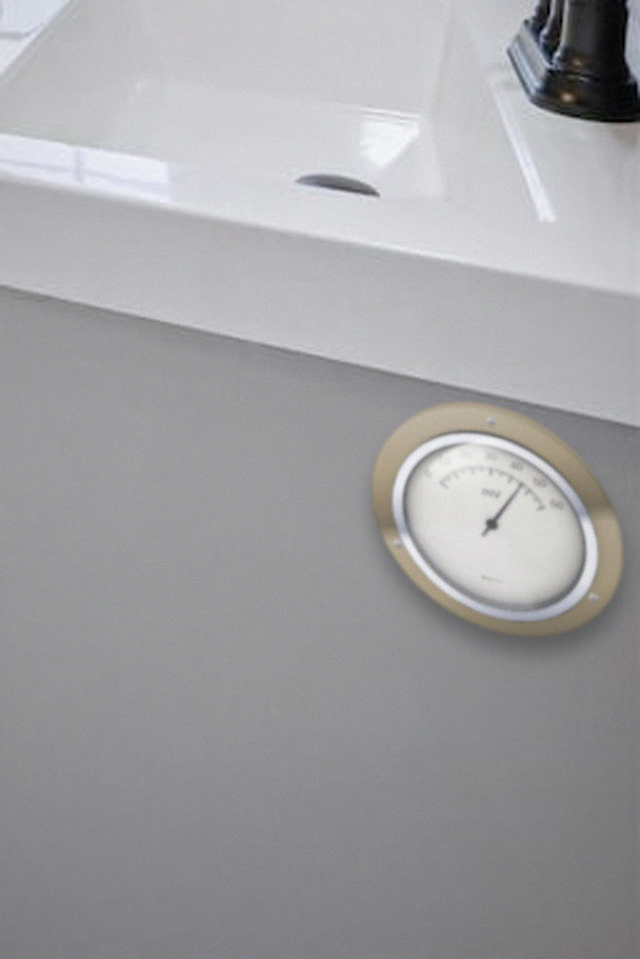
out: 45 mV
